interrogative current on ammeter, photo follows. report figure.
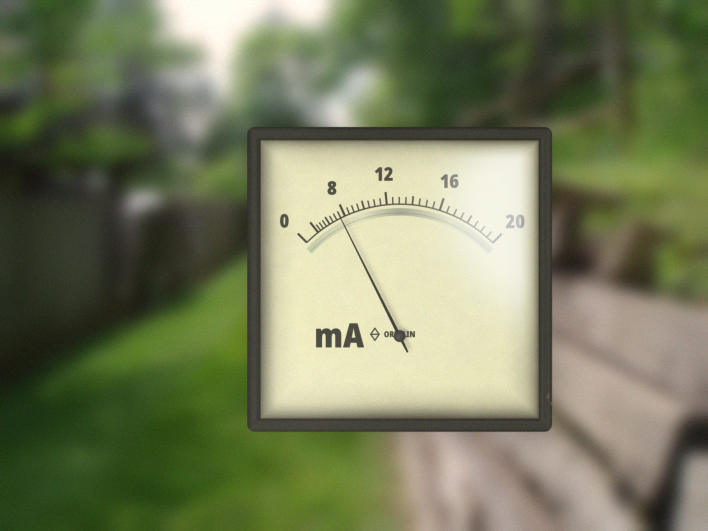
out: 7.5 mA
